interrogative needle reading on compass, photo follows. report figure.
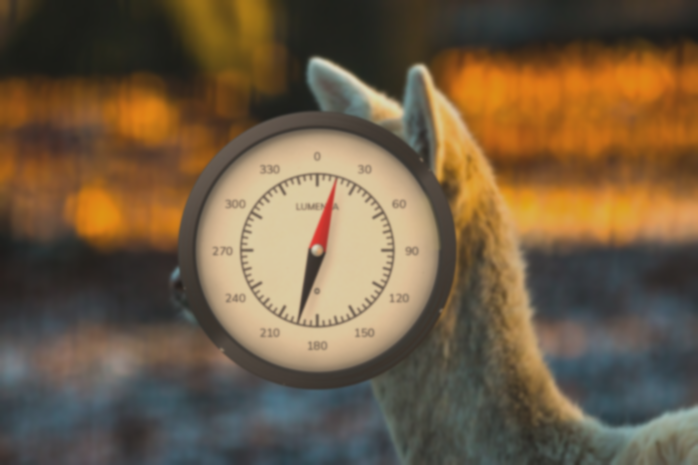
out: 15 °
